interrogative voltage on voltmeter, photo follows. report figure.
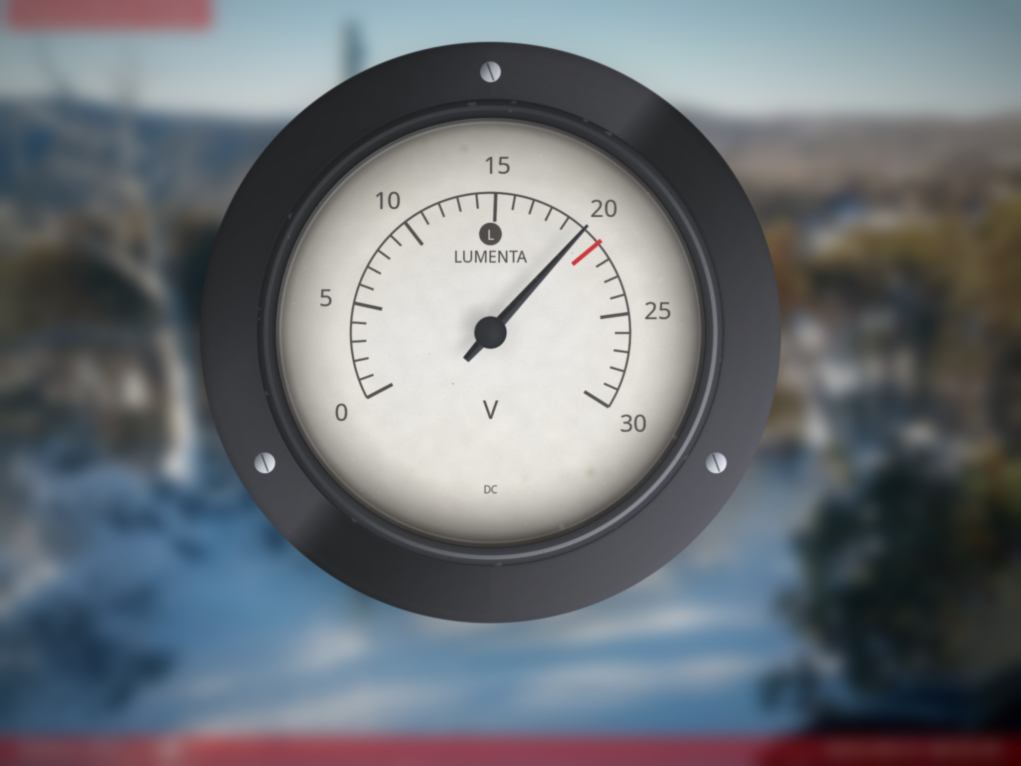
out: 20 V
